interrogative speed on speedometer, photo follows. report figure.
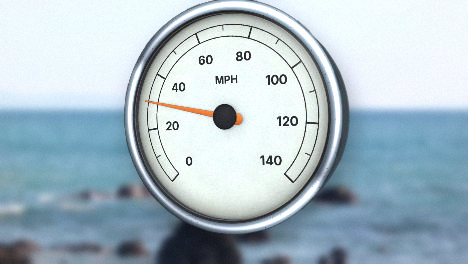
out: 30 mph
